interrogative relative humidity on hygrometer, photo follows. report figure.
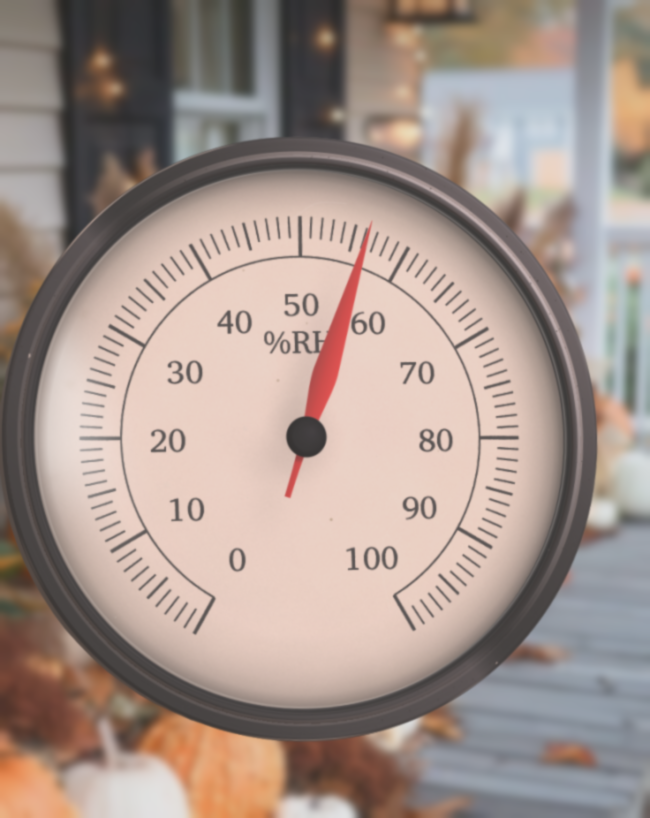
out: 56 %
